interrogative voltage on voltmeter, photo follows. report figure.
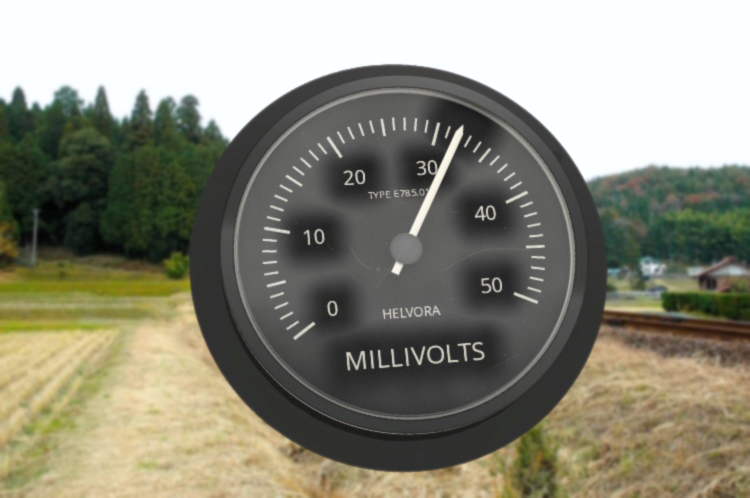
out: 32 mV
